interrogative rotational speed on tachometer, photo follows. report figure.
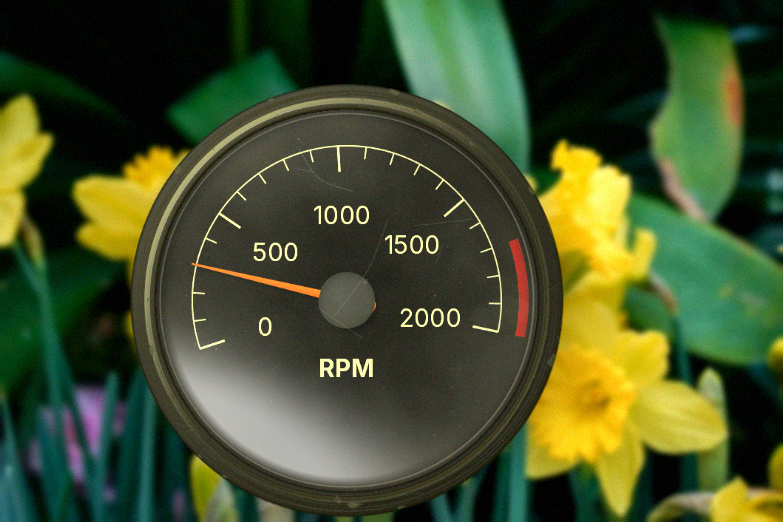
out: 300 rpm
